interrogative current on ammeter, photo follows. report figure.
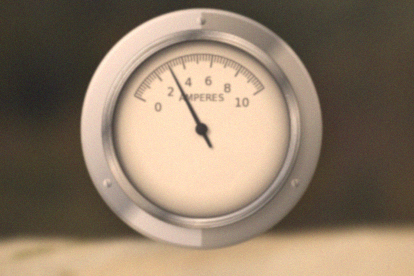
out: 3 A
